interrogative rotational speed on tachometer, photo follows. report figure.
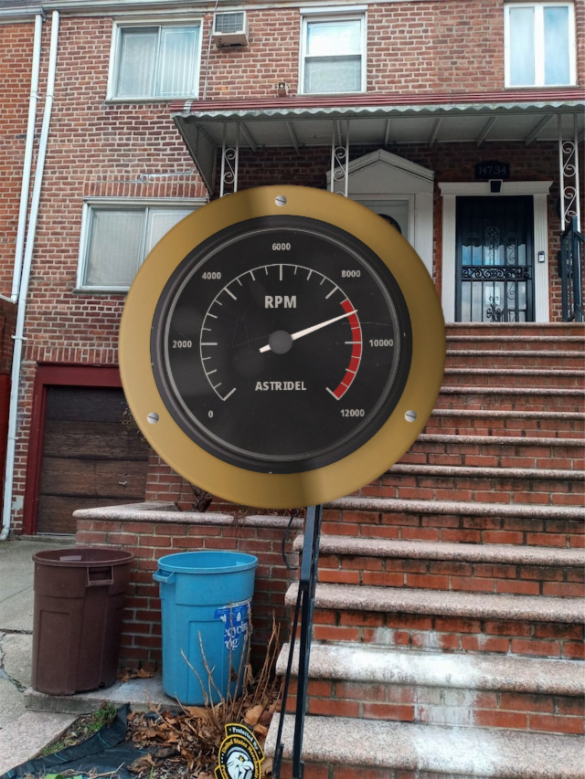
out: 9000 rpm
